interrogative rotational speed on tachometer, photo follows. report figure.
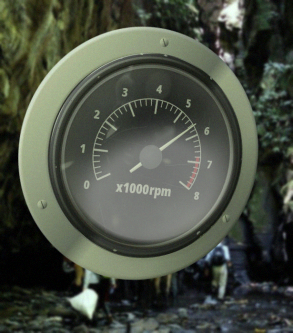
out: 5600 rpm
